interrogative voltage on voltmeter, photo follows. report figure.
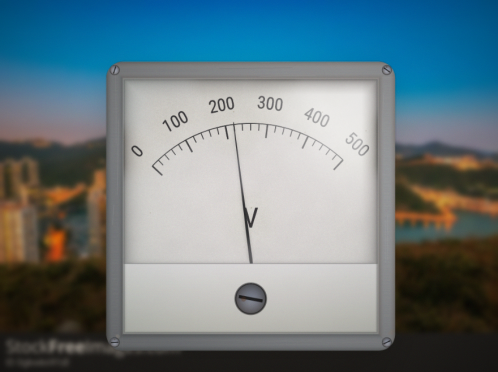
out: 220 V
